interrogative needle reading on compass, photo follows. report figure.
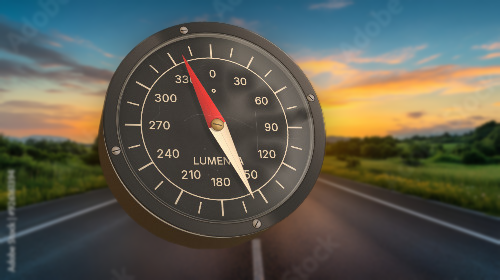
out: 337.5 °
